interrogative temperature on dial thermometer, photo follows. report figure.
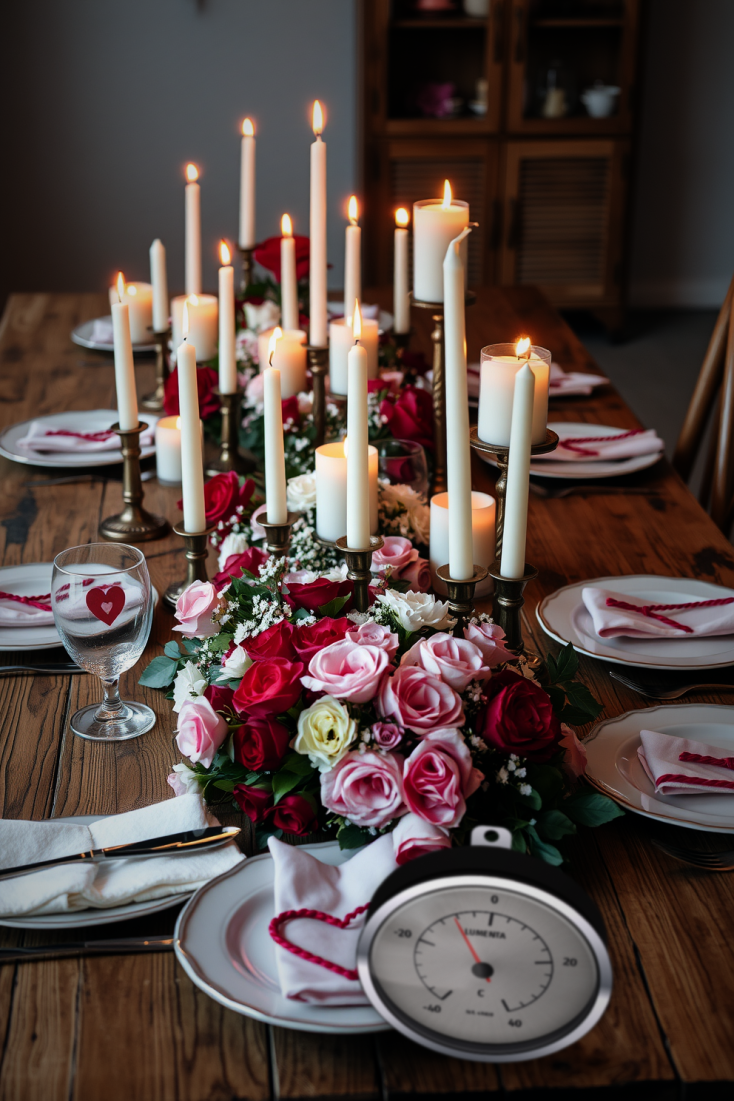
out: -8 °C
